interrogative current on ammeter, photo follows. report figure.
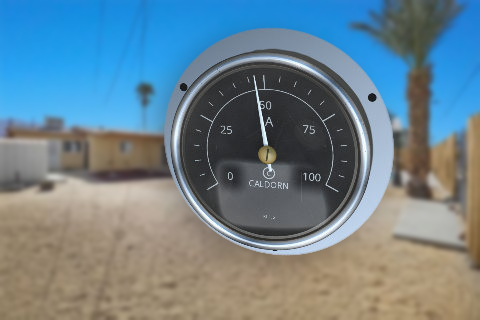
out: 47.5 A
